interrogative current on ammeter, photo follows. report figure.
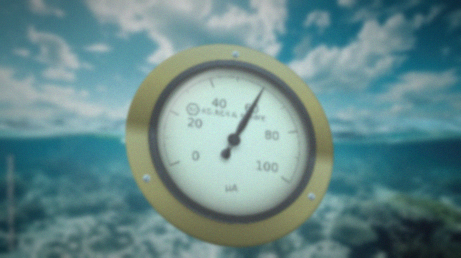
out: 60 µA
